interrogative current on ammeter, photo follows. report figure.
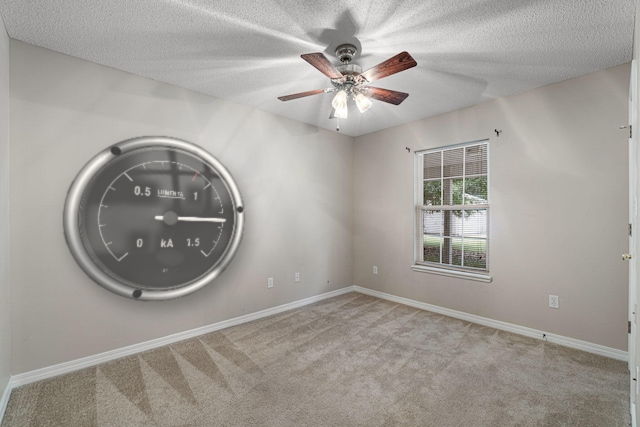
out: 1.25 kA
